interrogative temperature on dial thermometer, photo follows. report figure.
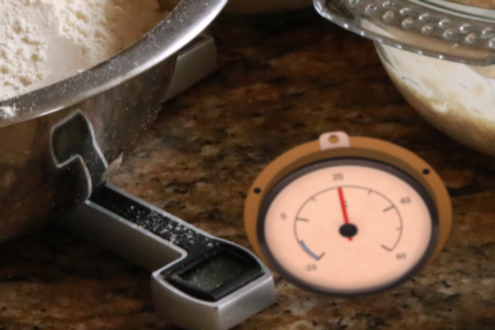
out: 20 °C
